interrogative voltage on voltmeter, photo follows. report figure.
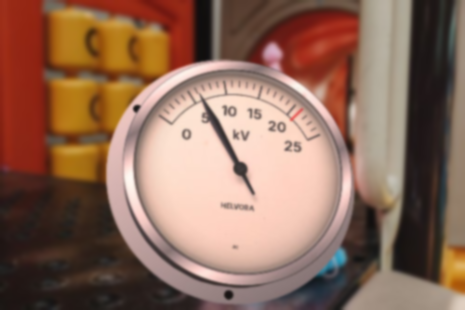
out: 6 kV
